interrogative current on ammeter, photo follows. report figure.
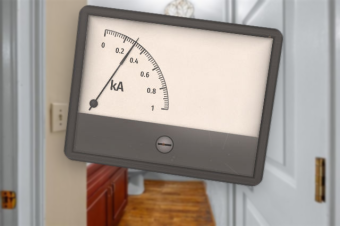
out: 0.3 kA
